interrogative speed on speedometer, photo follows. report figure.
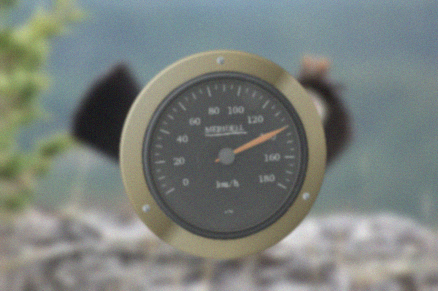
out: 140 km/h
